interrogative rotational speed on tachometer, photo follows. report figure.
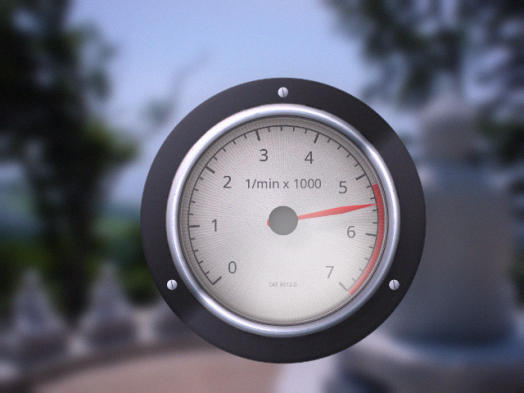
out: 5500 rpm
